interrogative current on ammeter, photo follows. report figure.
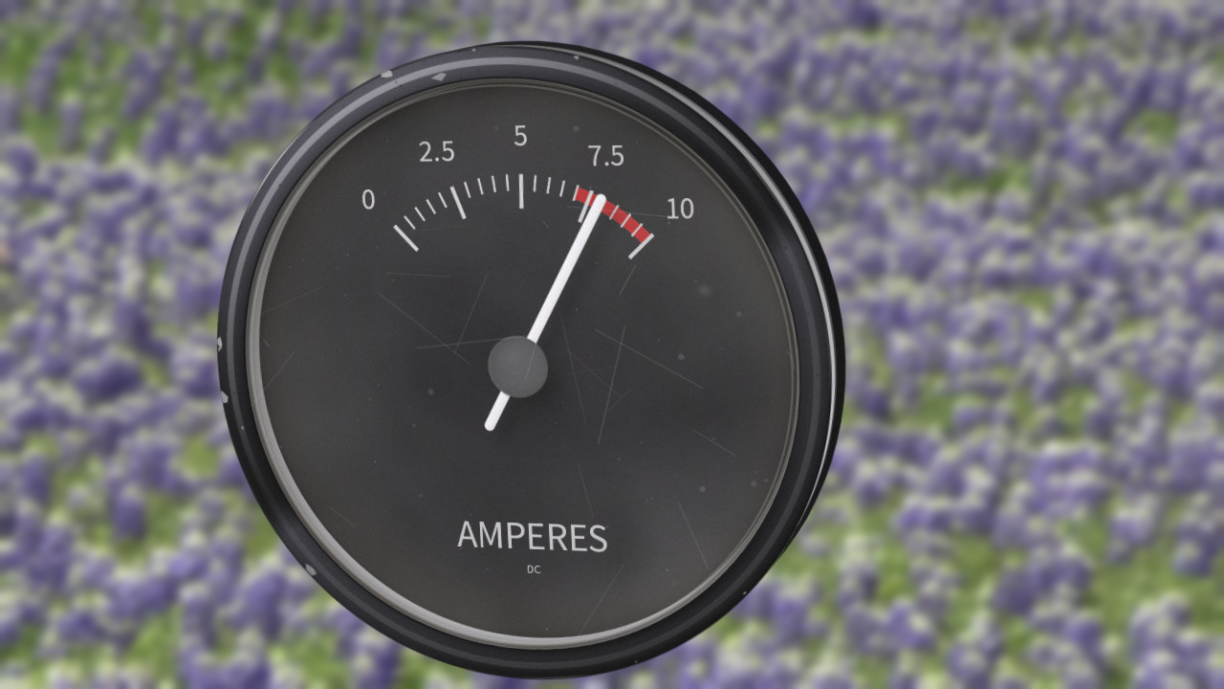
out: 8 A
